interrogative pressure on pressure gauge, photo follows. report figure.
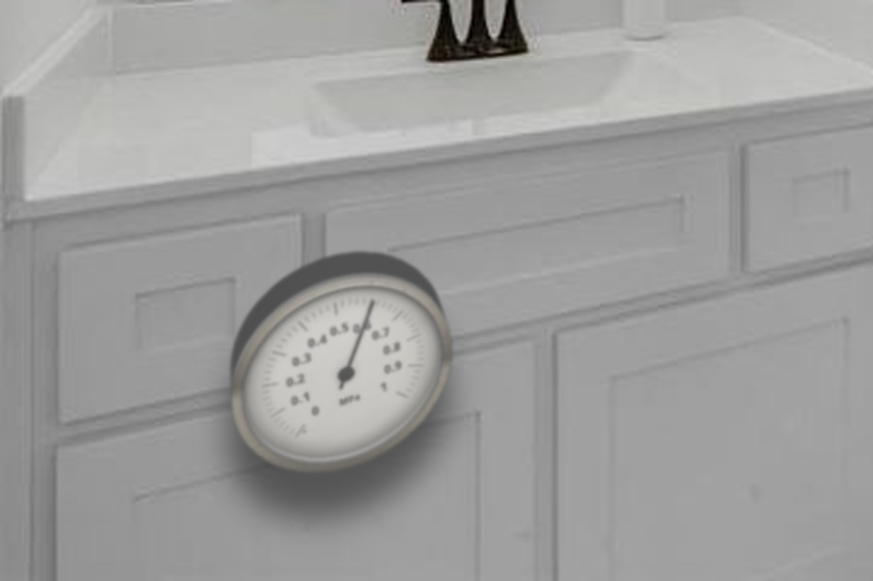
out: 0.6 MPa
